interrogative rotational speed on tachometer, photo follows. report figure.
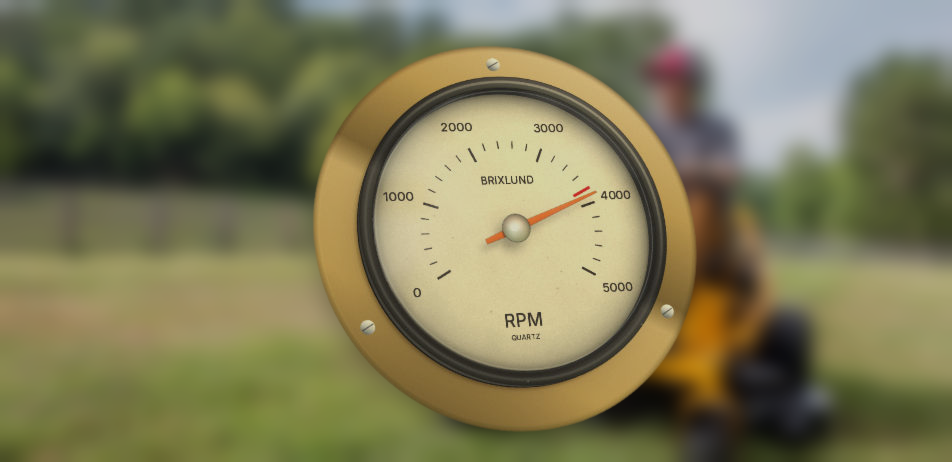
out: 3900 rpm
